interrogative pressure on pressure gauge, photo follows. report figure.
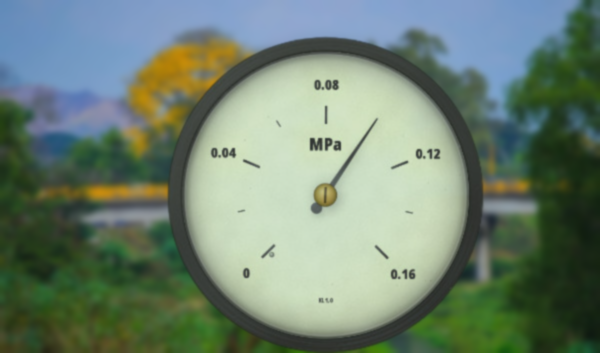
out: 0.1 MPa
